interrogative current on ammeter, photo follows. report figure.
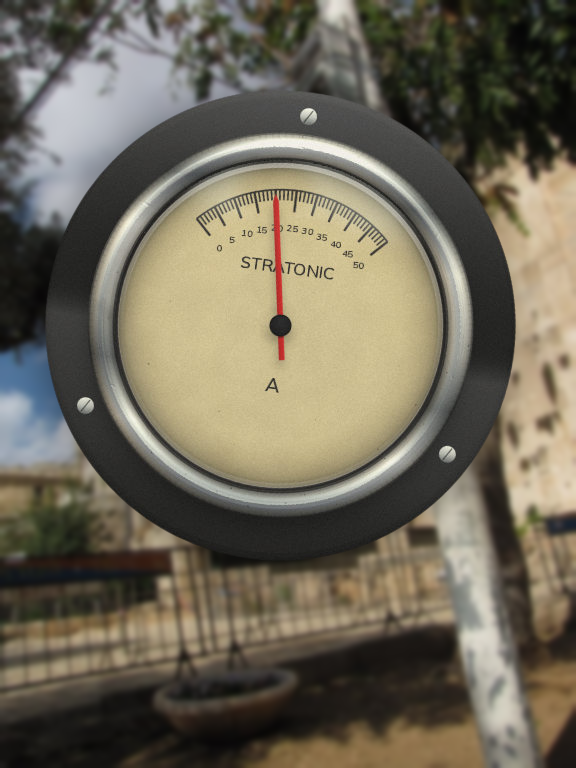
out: 20 A
